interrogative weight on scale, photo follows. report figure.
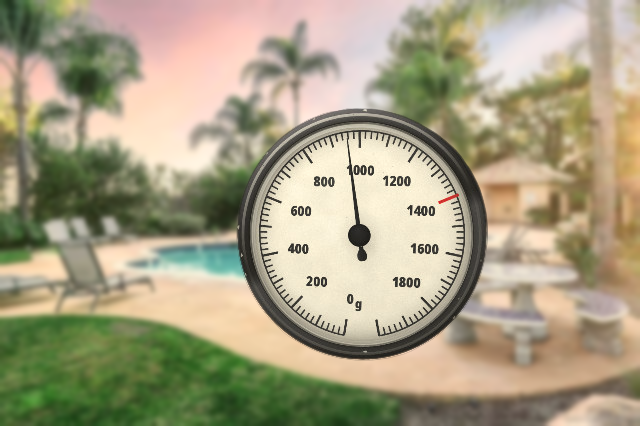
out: 960 g
